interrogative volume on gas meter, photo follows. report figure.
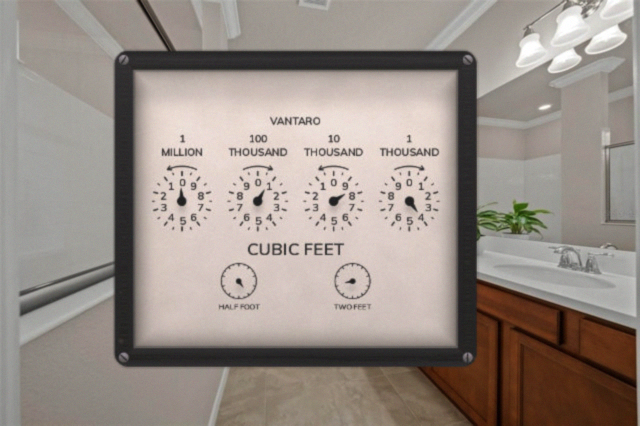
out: 8400 ft³
